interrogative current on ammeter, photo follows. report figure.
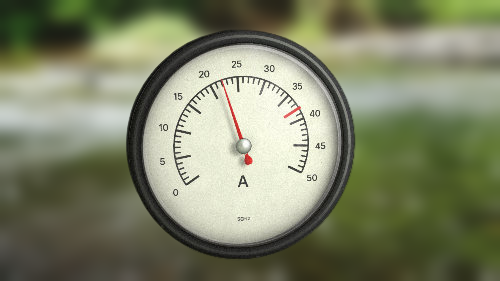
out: 22 A
